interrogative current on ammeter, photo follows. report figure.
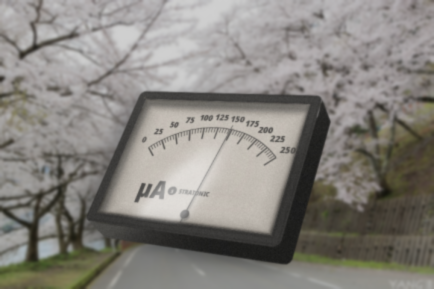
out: 150 µA
